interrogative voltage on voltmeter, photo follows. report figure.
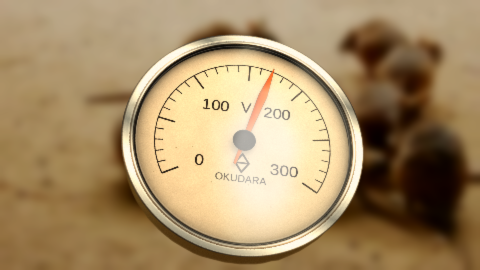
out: 170 V
